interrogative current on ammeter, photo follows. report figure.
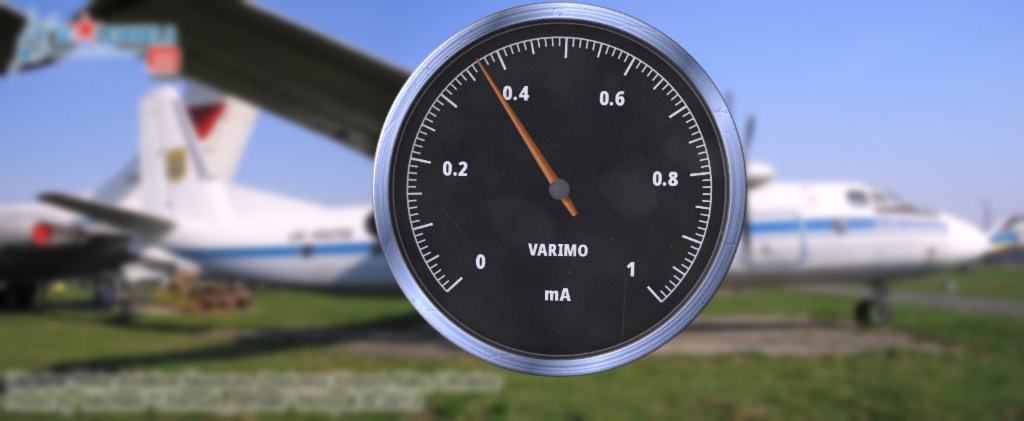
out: 0.37 mA
